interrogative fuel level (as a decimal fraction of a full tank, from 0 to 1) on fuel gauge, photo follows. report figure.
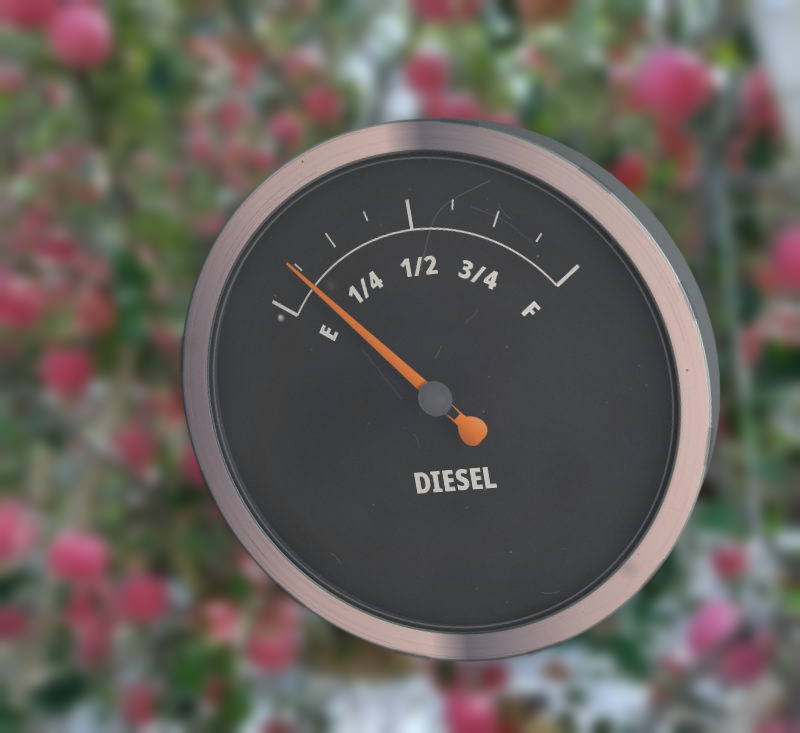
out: 0.125
